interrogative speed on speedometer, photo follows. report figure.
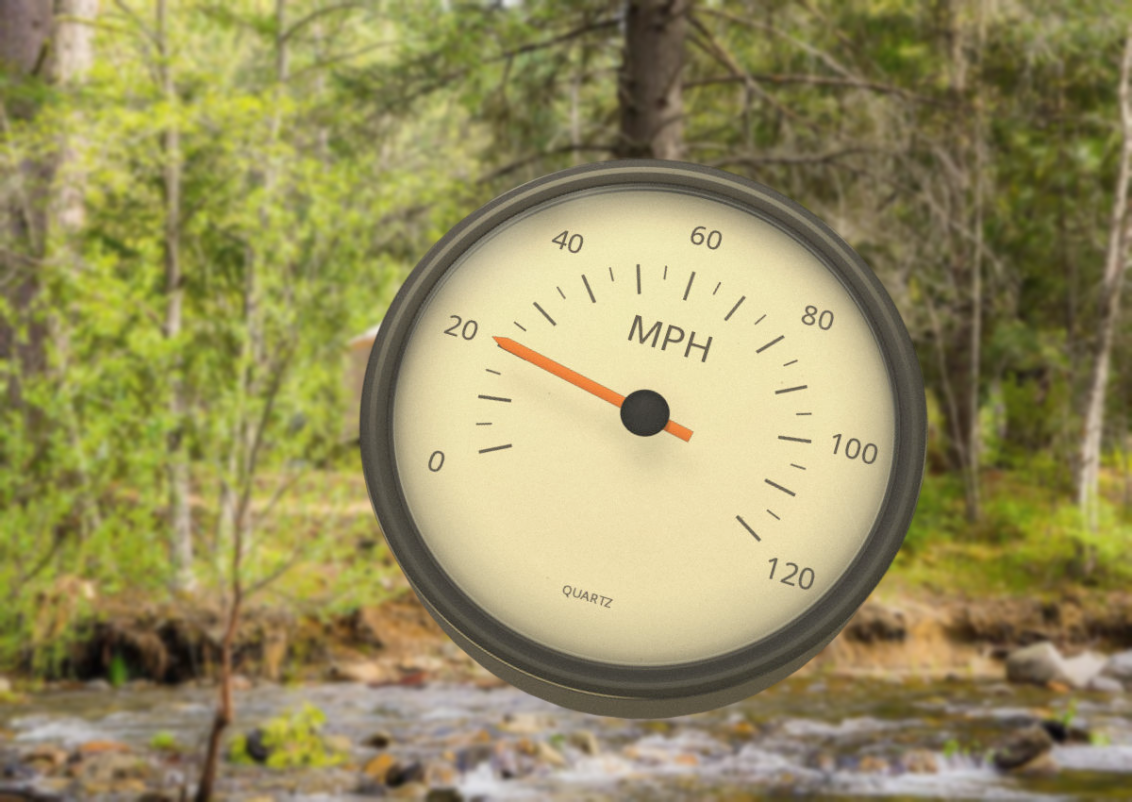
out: 20 mph
